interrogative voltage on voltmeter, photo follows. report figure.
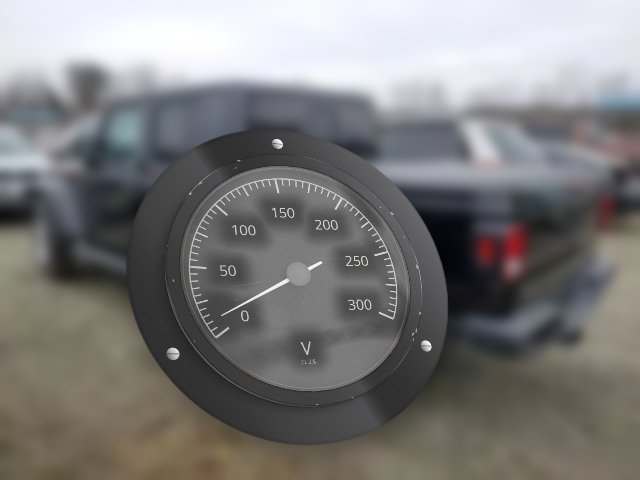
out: 10 V
